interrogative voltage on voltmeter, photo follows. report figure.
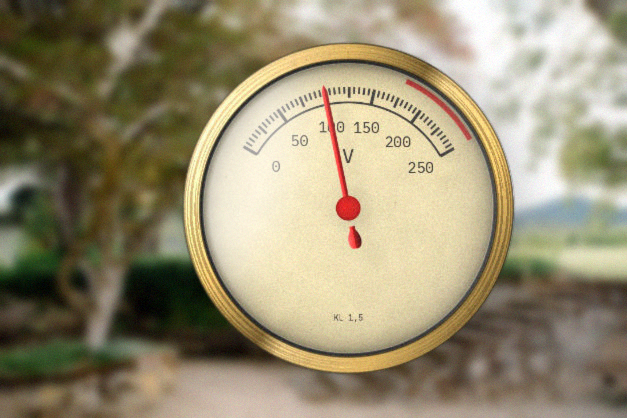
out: 100 V
